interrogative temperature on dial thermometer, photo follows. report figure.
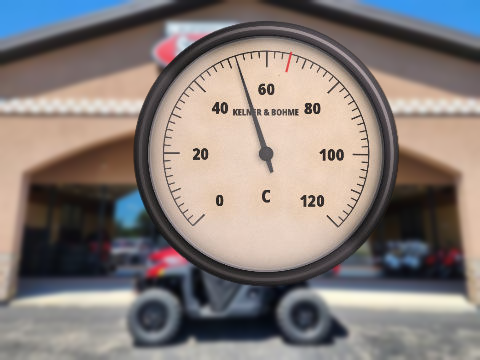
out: 52 °C
